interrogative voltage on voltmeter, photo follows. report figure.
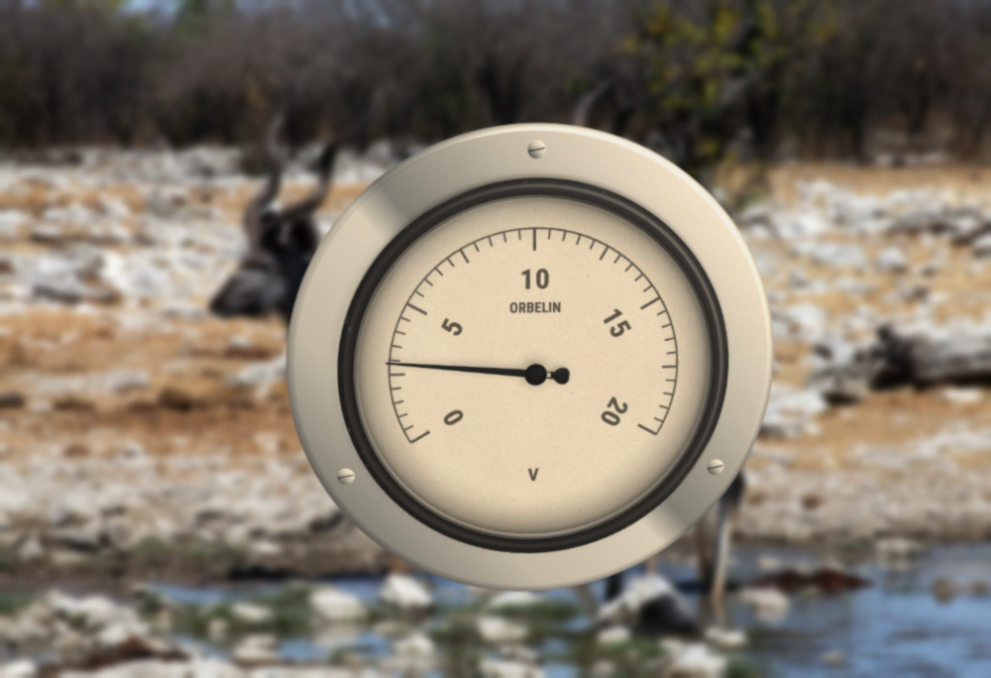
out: 3 V
